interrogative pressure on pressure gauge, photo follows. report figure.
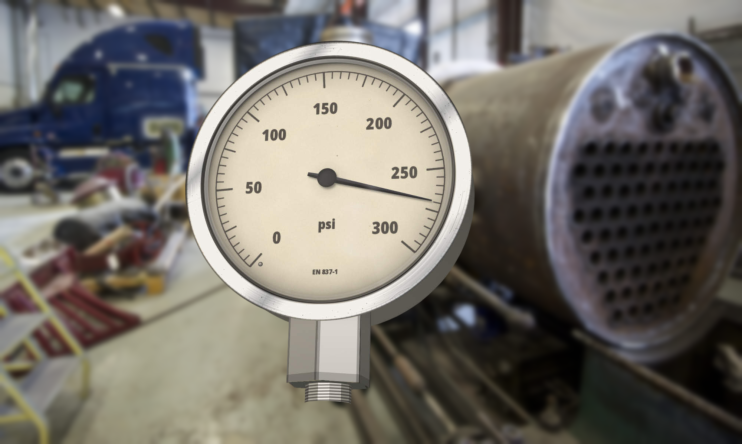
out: 270 psi
